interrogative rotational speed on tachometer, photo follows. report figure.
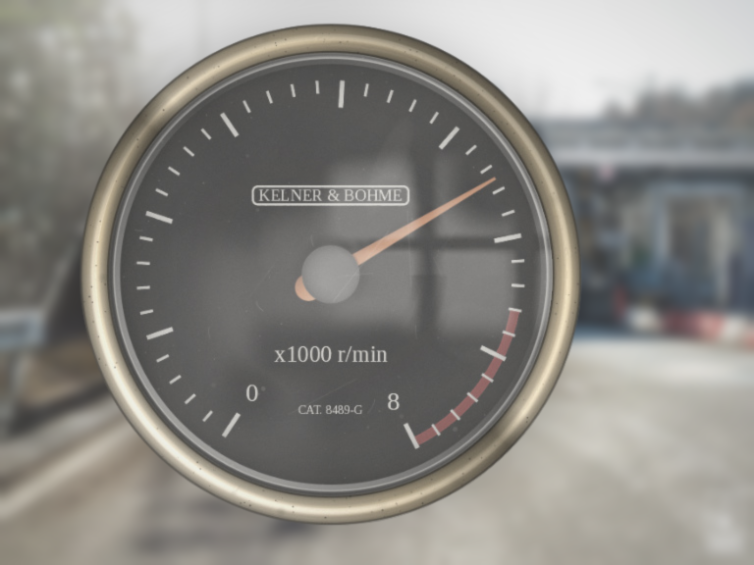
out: 5500 rpm
